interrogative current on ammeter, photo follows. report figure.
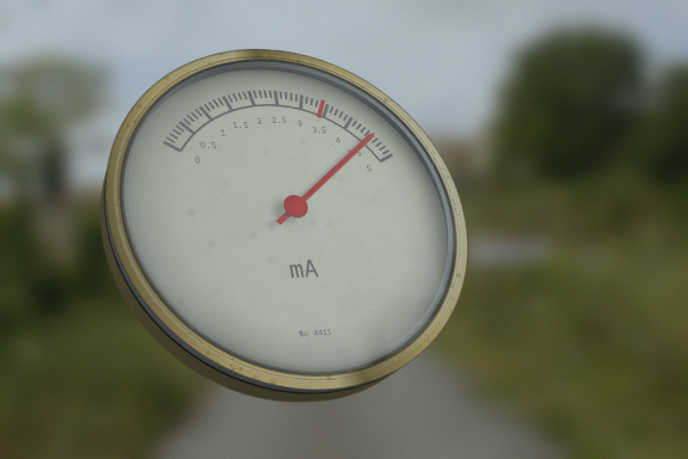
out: 4.5 mA
